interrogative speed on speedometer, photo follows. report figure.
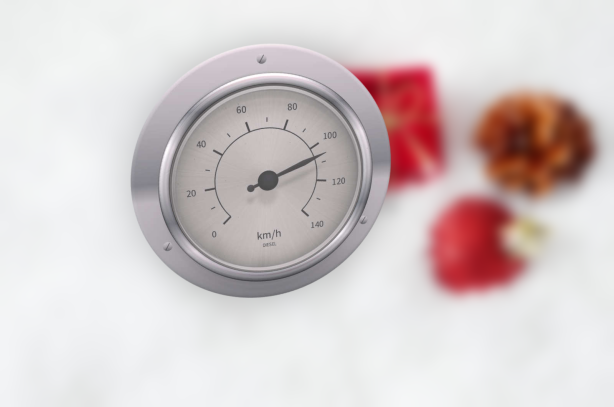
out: 105 km/h
